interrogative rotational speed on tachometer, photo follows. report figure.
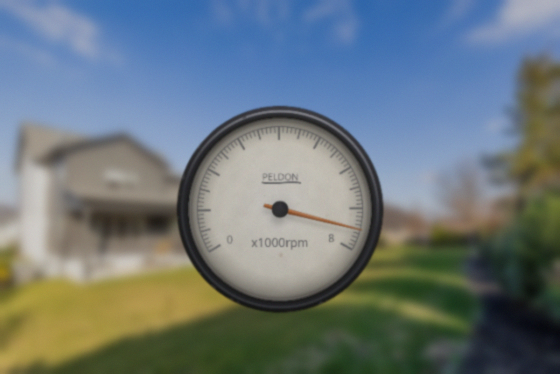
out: 7500 rpm
